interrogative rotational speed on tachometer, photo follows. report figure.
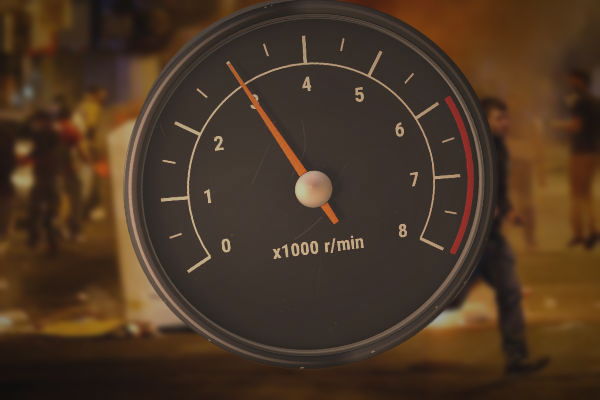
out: 3000 rpm
